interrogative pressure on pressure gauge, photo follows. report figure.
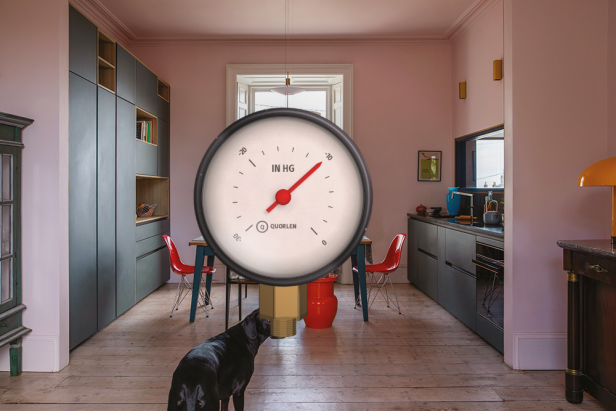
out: -10 inHg
